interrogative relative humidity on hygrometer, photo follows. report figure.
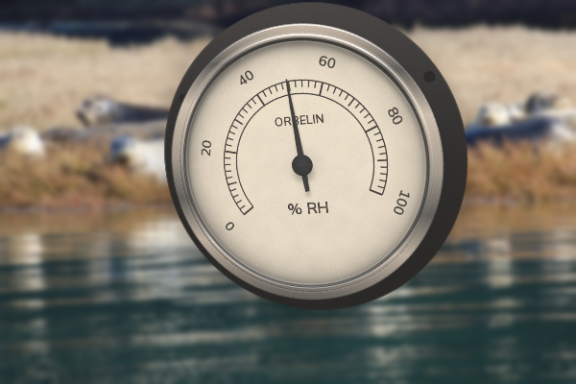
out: 50 %
